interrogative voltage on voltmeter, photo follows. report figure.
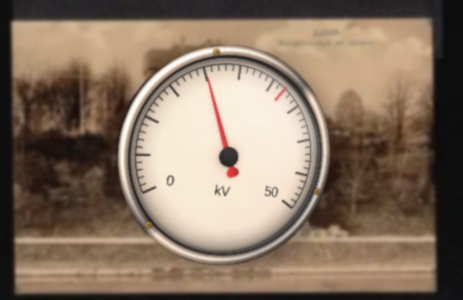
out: 20 kV
